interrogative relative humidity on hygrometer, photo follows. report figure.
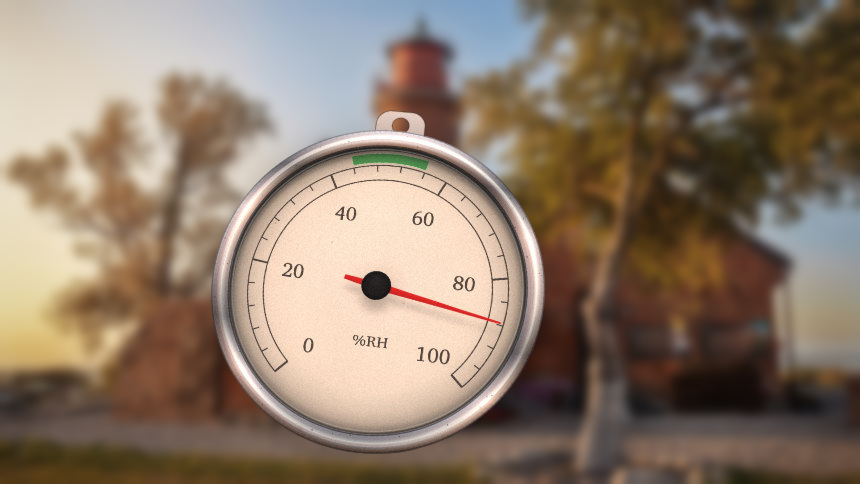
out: 88 %
